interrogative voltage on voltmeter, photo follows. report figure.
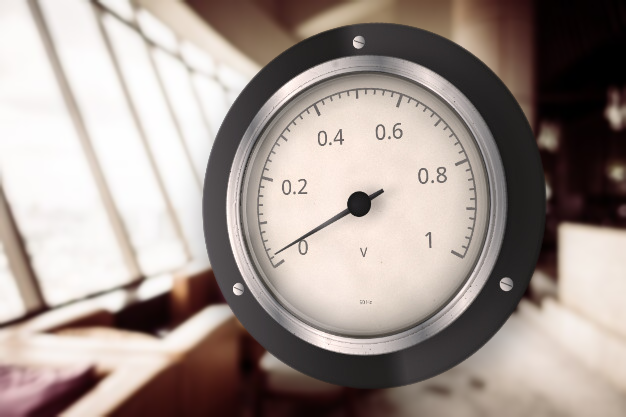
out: 0.02 V
